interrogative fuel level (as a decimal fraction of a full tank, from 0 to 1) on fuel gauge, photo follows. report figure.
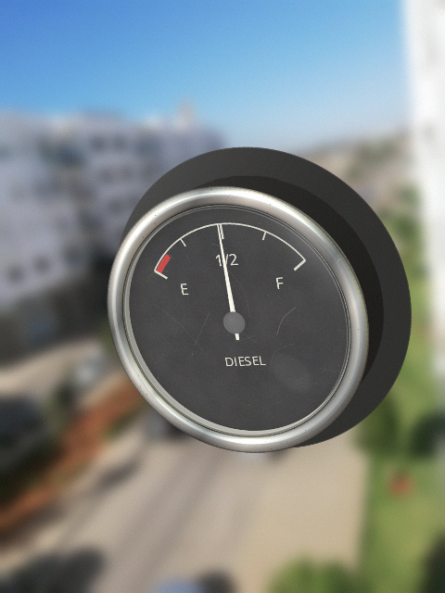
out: 0.5
